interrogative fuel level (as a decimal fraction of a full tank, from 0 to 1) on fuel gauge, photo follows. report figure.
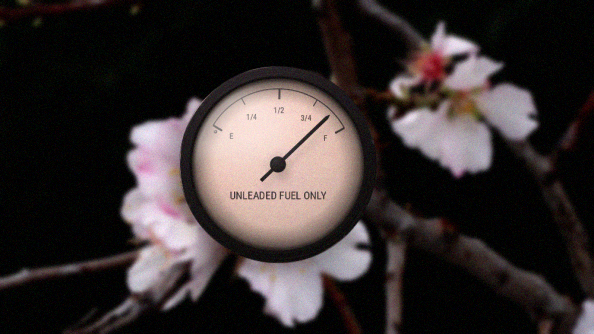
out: 0.875
